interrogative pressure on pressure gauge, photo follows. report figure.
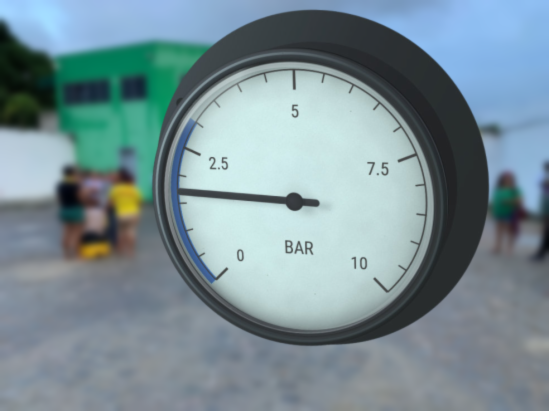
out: 1.75 bar
